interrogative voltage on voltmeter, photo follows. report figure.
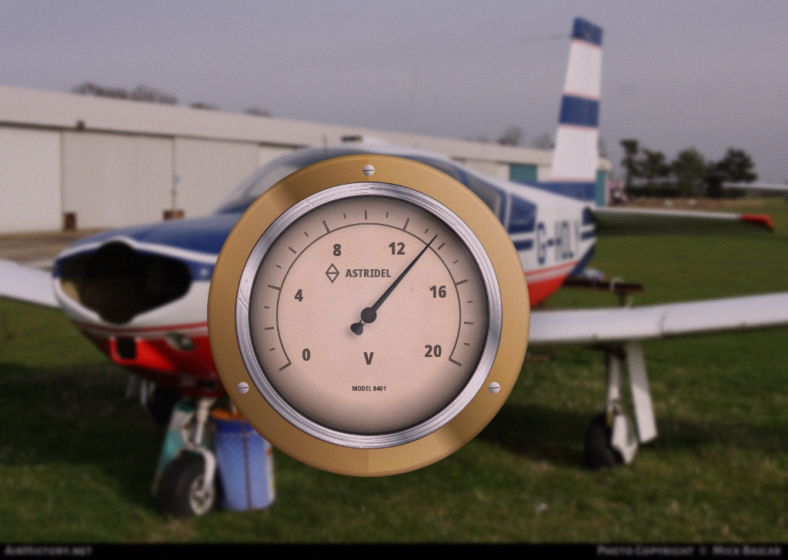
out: 13.5 V
